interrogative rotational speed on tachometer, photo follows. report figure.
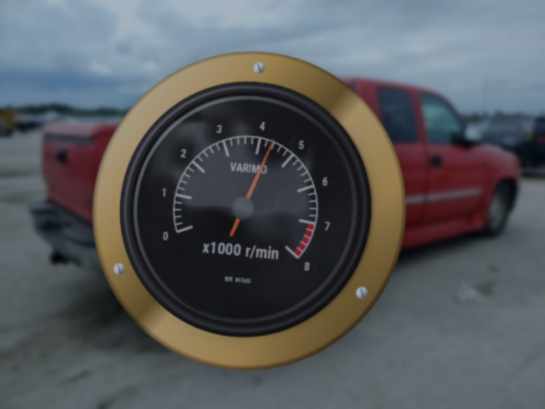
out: 4400 rpm
